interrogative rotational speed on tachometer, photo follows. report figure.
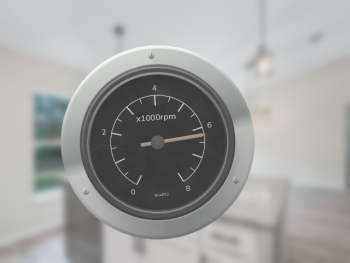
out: 6250 rpm
